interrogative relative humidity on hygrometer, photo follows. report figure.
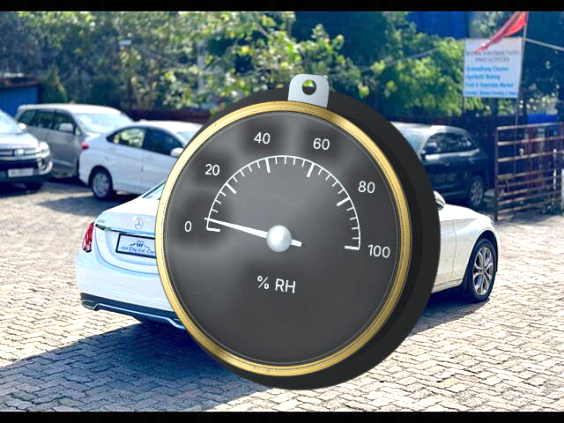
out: 4 %
